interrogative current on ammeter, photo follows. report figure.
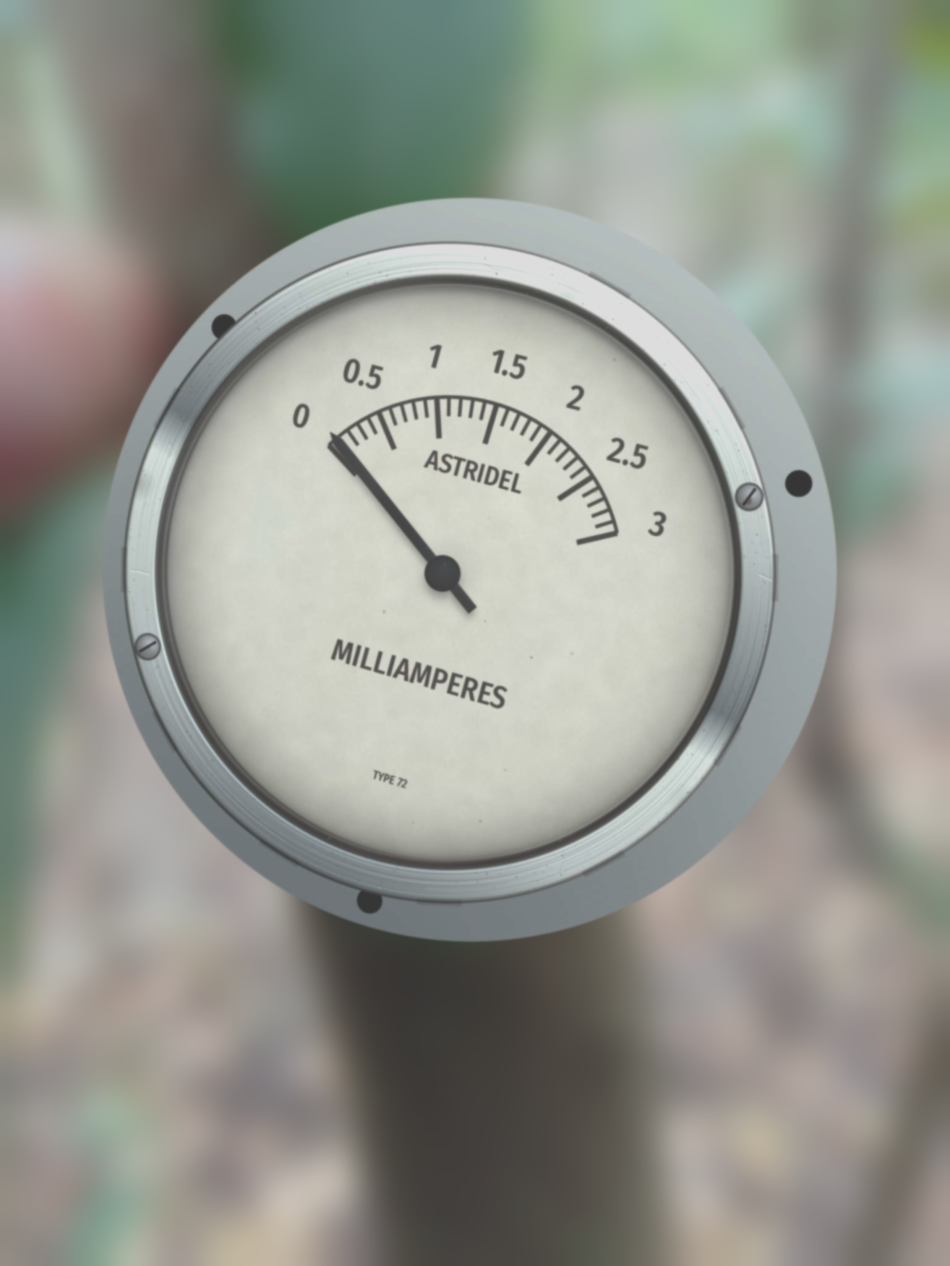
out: 0.1 mA
